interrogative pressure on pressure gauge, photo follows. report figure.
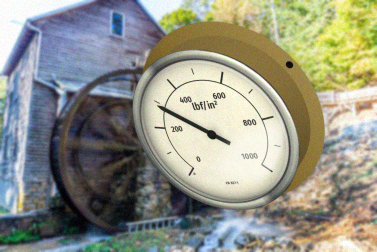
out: 300 psi
